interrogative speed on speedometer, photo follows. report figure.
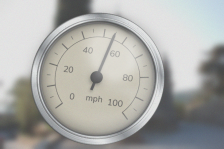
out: 55 mph
